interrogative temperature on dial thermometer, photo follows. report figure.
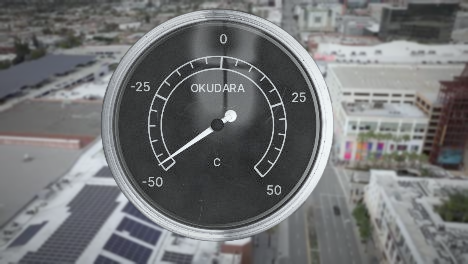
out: -47.5 °C
